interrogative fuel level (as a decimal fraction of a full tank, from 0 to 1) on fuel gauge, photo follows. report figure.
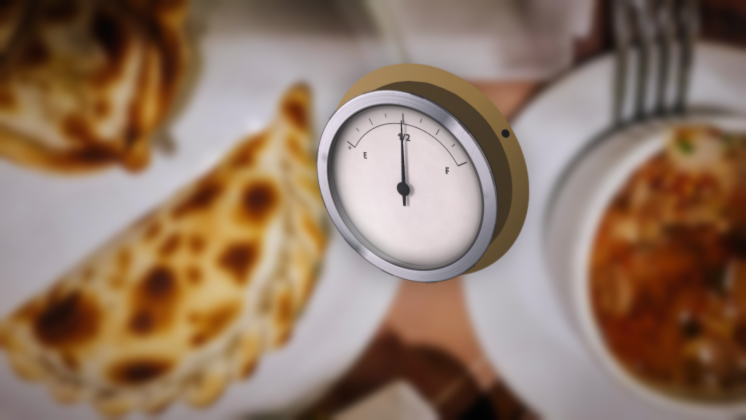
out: 0.5
